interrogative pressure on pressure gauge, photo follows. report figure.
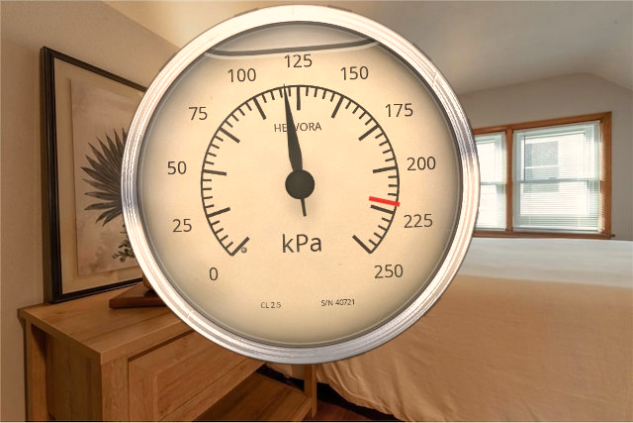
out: 117.5 kPa
